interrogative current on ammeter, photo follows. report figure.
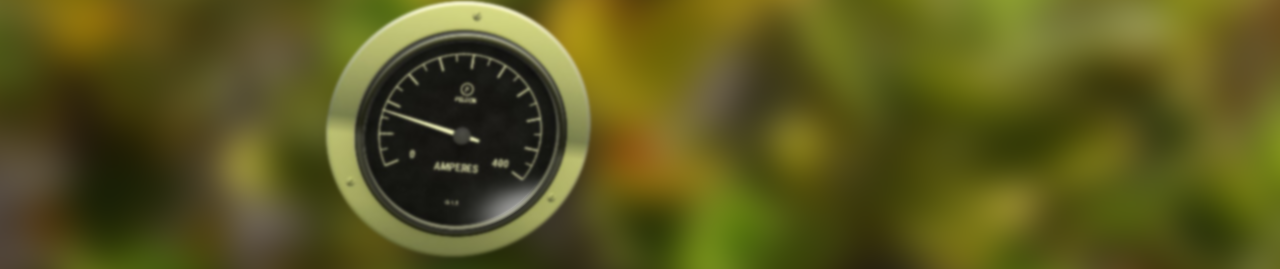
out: 70 A
